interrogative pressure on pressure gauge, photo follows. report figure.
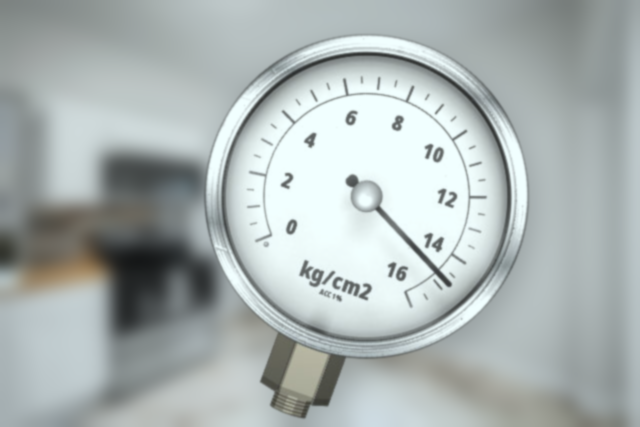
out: 14.75 kg/cm²
